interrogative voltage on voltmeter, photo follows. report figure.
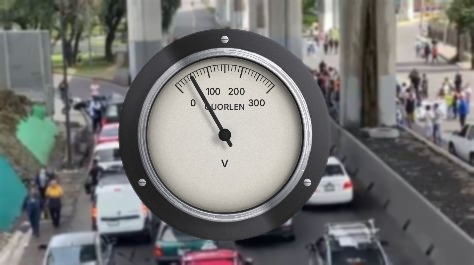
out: 50 V
